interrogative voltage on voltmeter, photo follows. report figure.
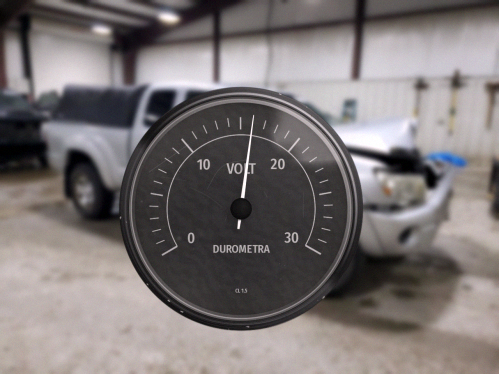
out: 16 V
